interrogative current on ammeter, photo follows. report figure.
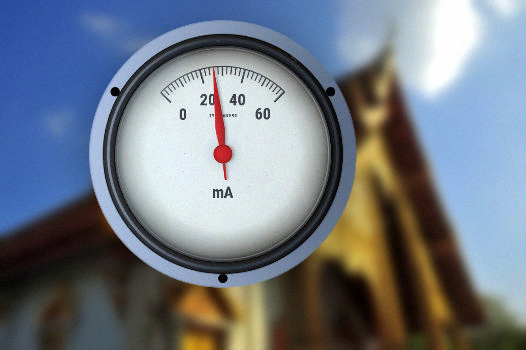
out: 26 mA
